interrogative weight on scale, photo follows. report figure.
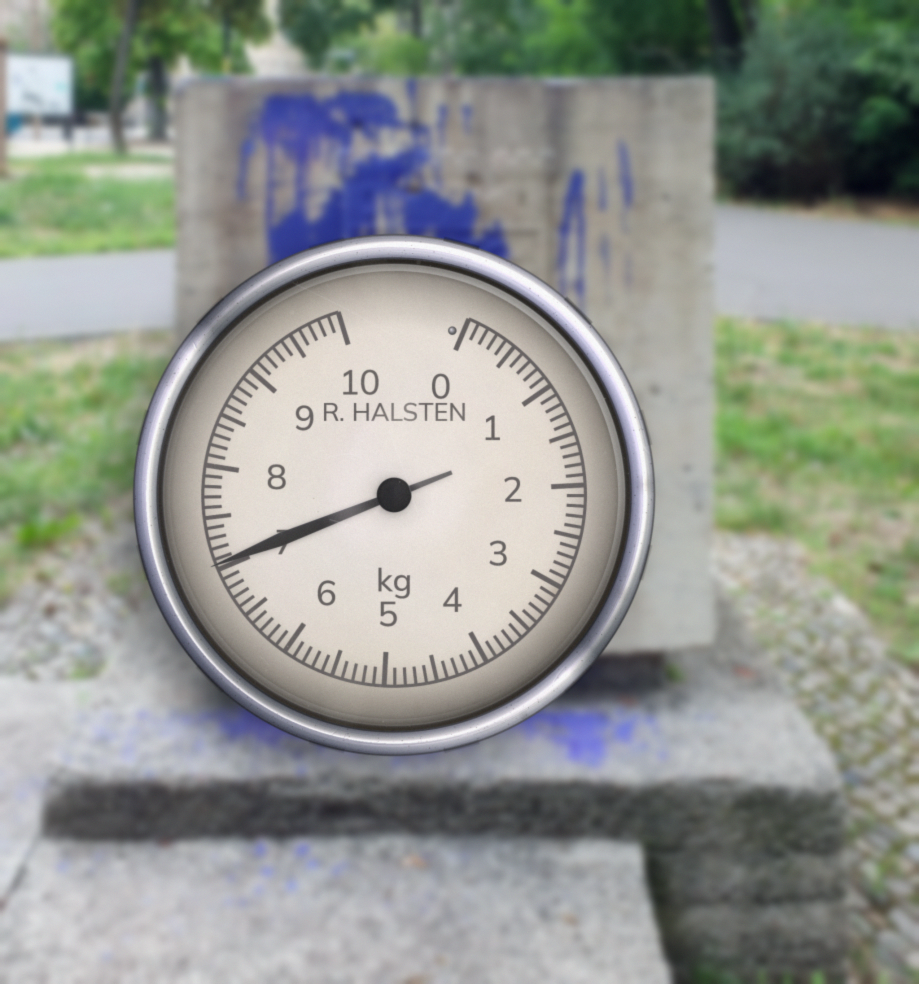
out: 7.05 kg
